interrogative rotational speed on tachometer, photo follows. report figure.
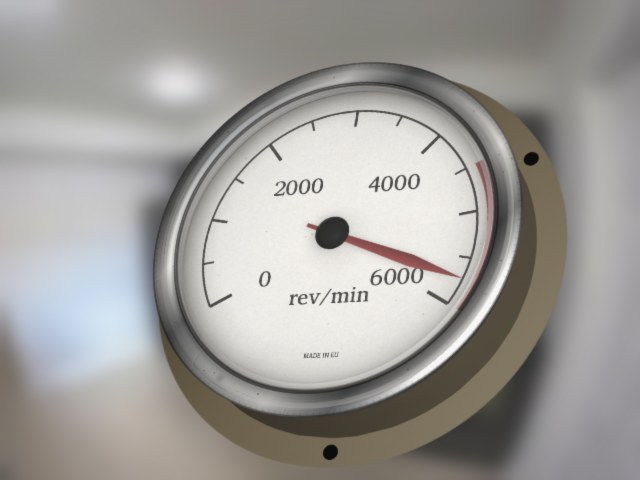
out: 5750 rpm
